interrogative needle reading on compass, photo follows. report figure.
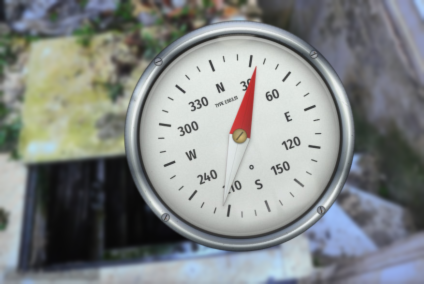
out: 35 °
